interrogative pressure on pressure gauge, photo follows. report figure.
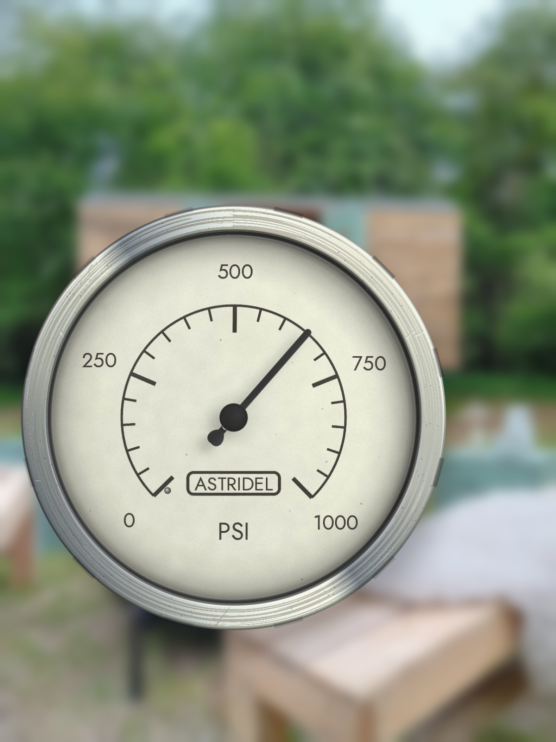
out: 650 psi
